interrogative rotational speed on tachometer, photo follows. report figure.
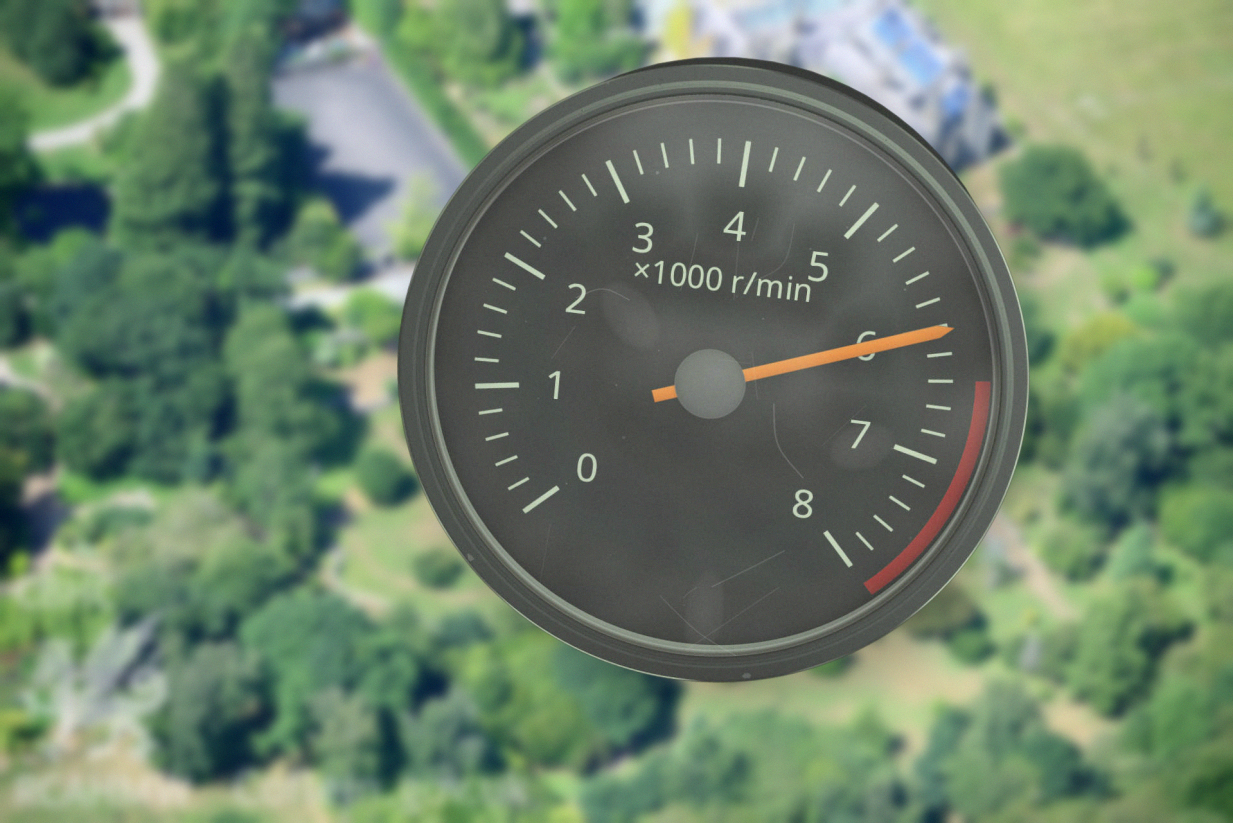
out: 6000 rpm
